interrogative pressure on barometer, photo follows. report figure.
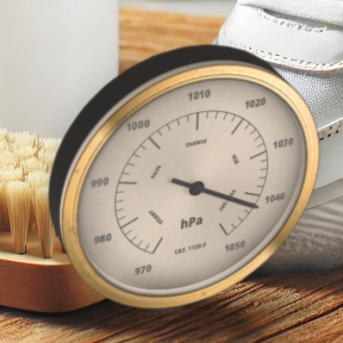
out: 1042 hPa
